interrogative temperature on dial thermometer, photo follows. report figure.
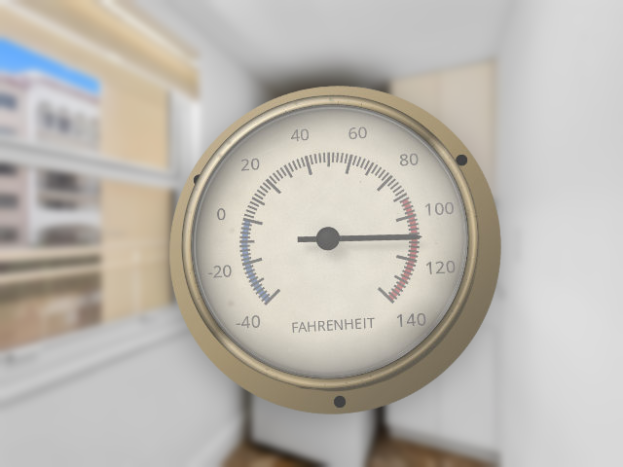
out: 110 °F
